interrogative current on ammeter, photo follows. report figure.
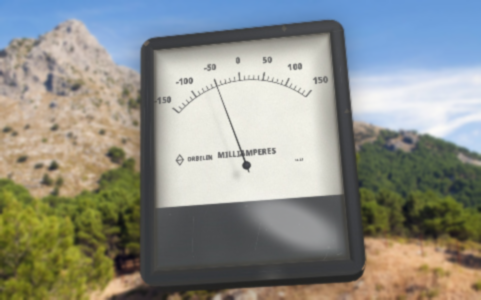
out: -50 mA
